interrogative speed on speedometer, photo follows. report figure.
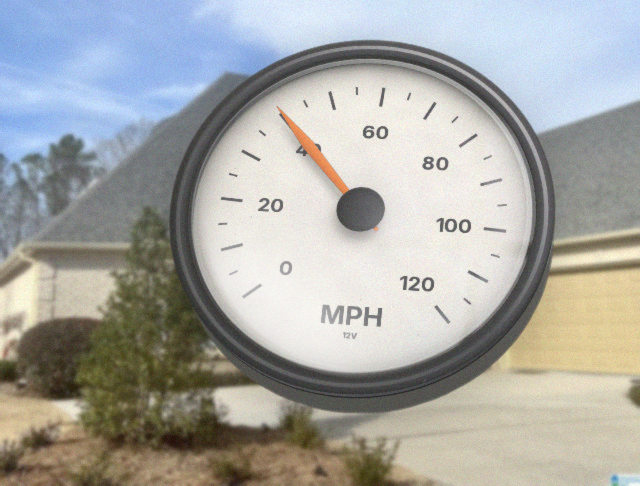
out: 40 mph
